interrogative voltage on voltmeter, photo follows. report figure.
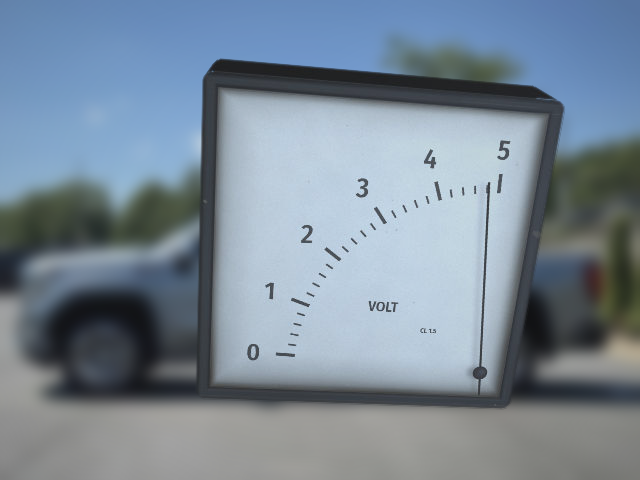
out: 4.8 V
